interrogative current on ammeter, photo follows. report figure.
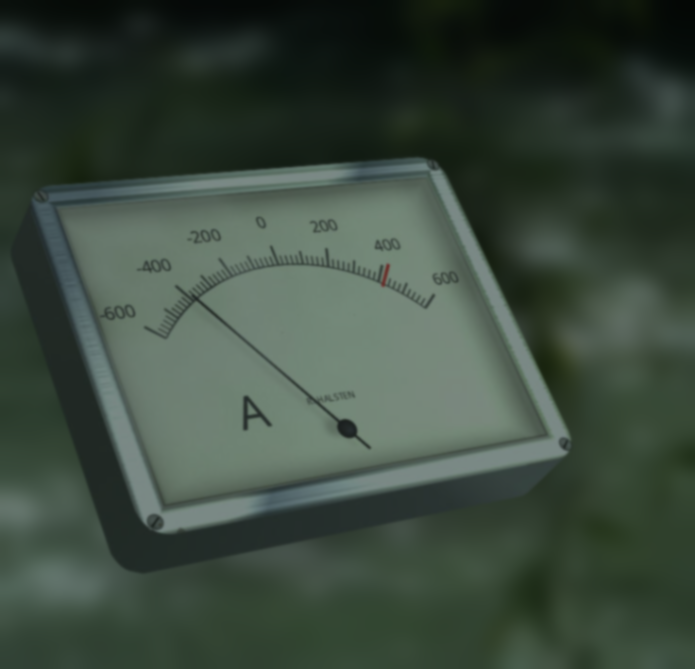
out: -400 A
